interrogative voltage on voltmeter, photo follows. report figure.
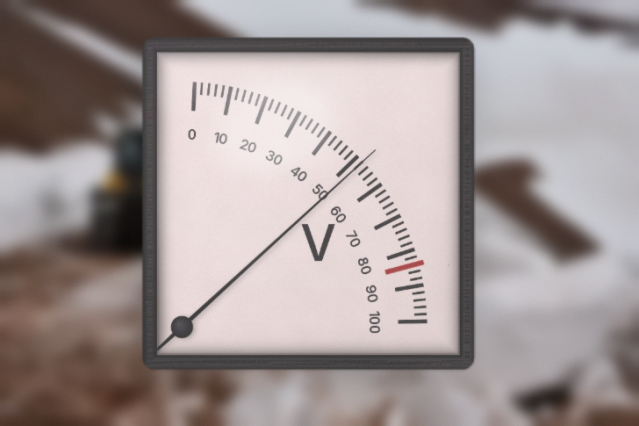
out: 52 V
